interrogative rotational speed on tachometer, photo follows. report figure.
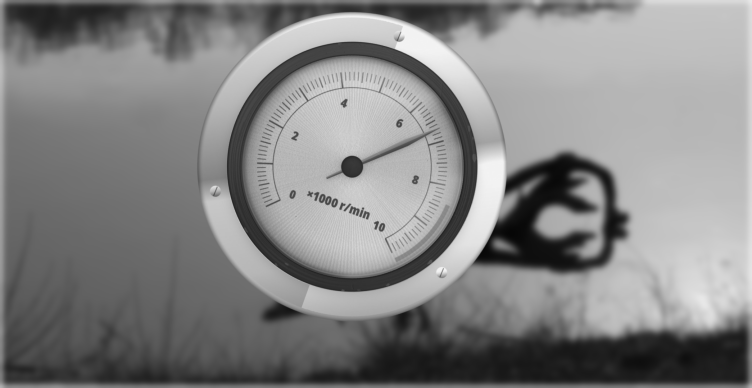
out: 6700 rpm
